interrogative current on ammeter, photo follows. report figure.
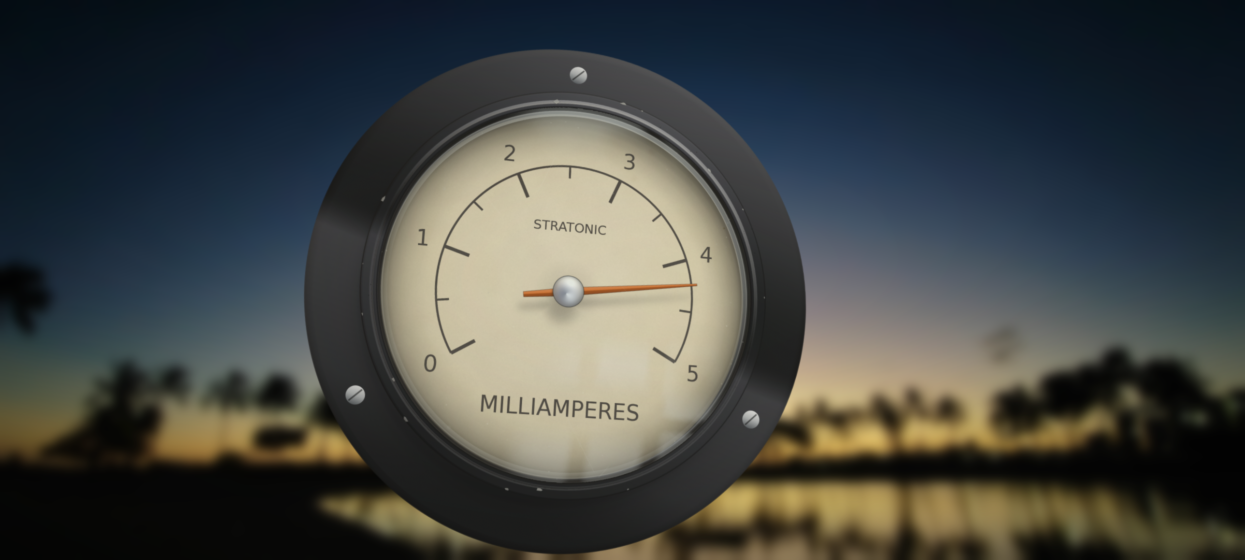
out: 4.25 mA
